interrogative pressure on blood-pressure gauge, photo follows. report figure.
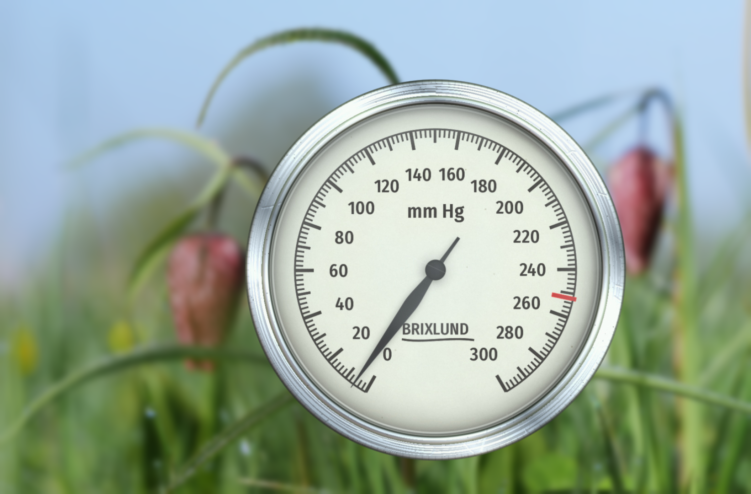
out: 6 mmHg
